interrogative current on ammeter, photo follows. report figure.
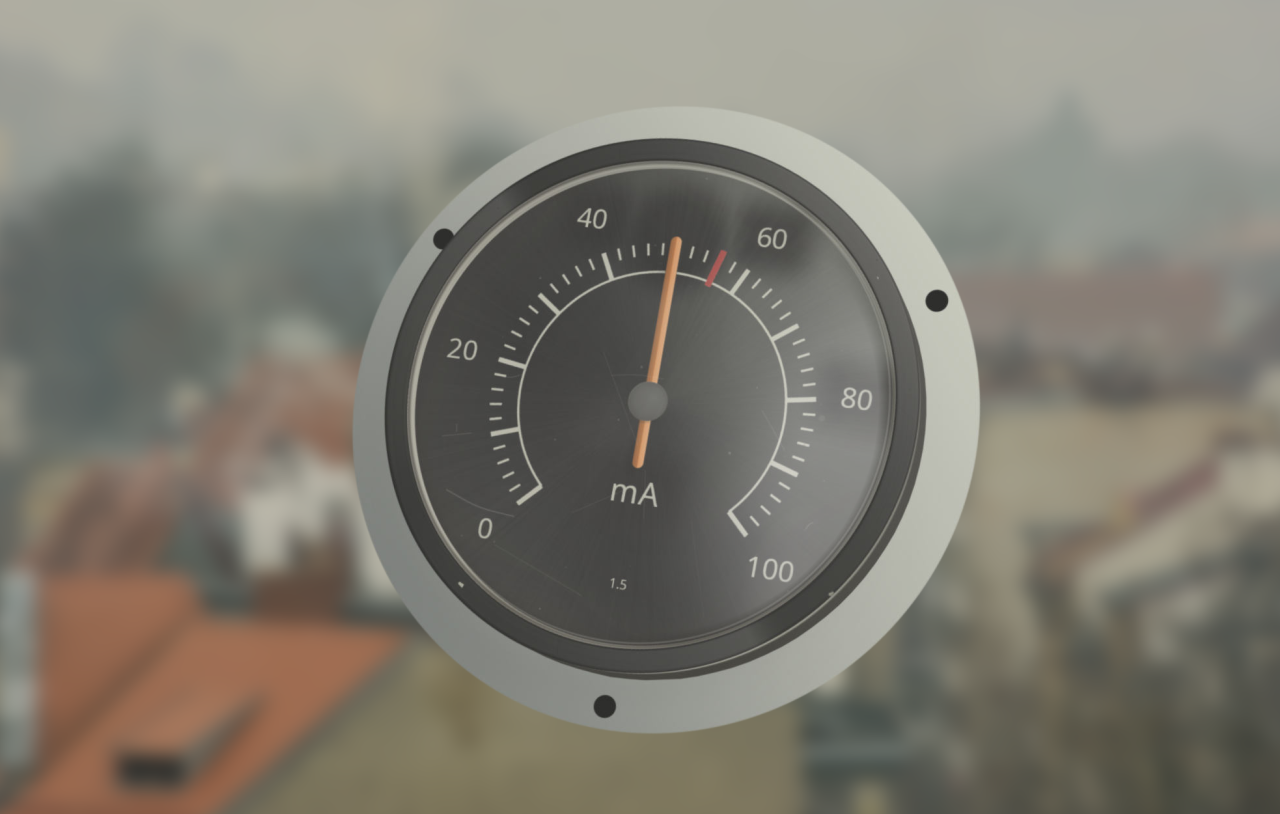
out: 50 mA
